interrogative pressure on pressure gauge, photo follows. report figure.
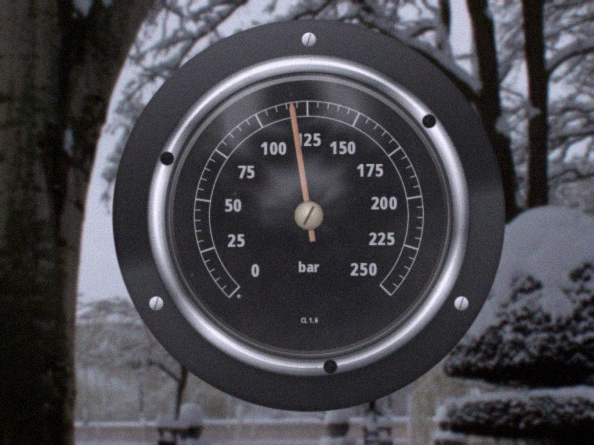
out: 117.5 bar
